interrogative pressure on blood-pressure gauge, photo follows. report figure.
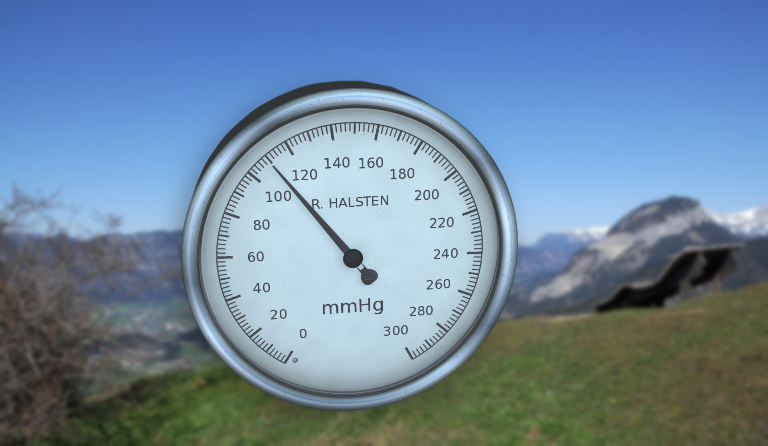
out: 110 mmHg
